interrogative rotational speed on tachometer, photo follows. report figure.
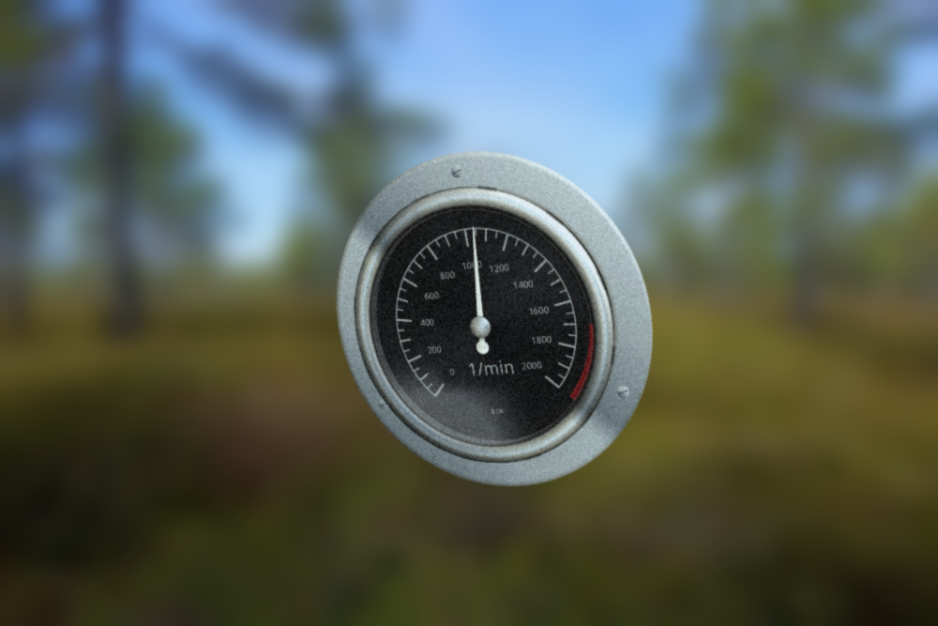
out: 1050 rpm
